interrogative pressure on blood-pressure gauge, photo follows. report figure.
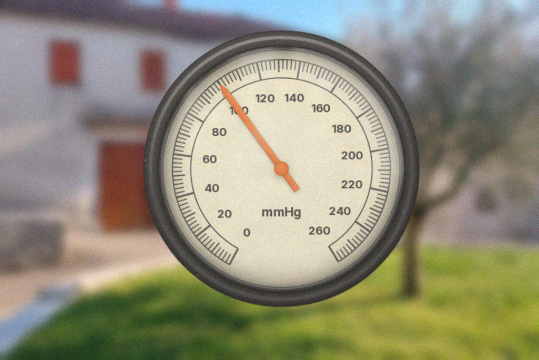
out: 100 mmHg
